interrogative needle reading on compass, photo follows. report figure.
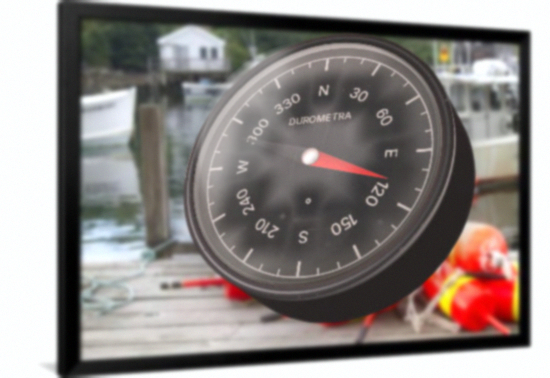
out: 110 °
